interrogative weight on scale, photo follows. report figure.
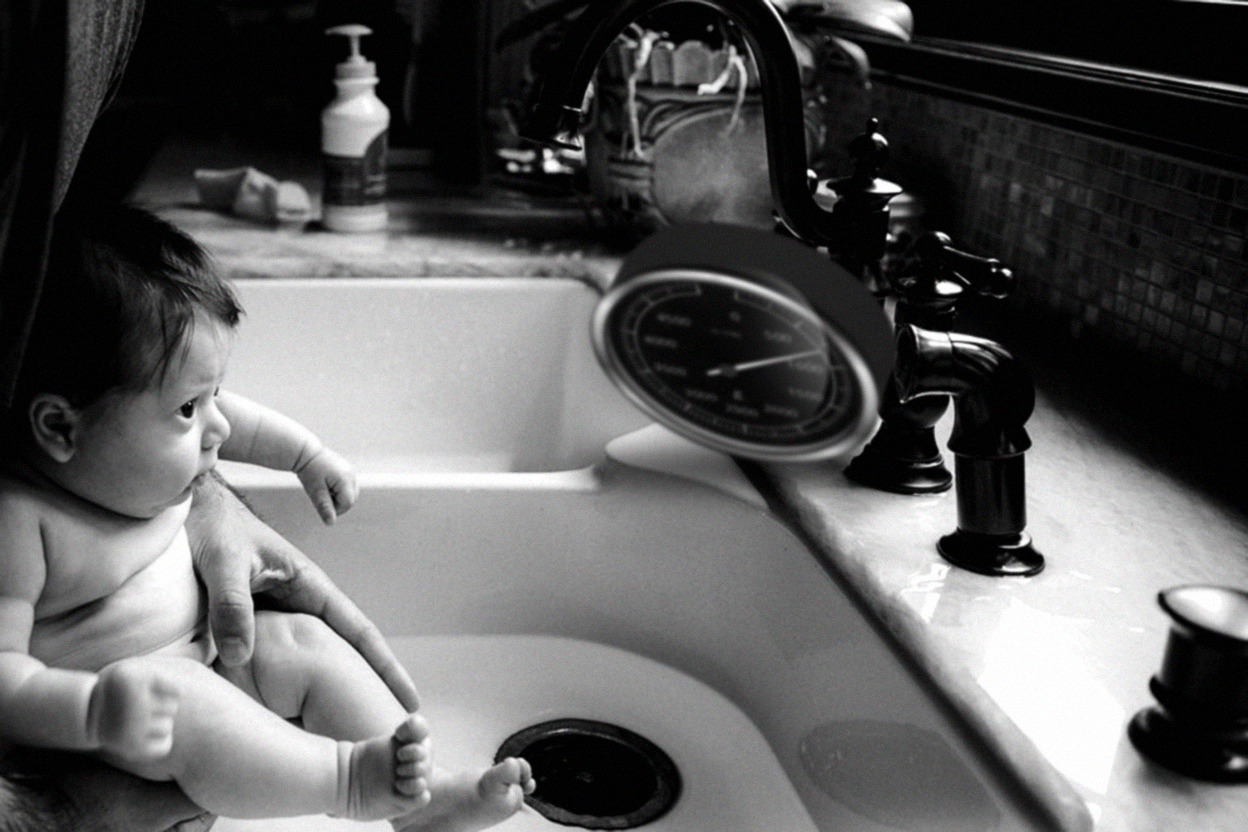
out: 750 g
